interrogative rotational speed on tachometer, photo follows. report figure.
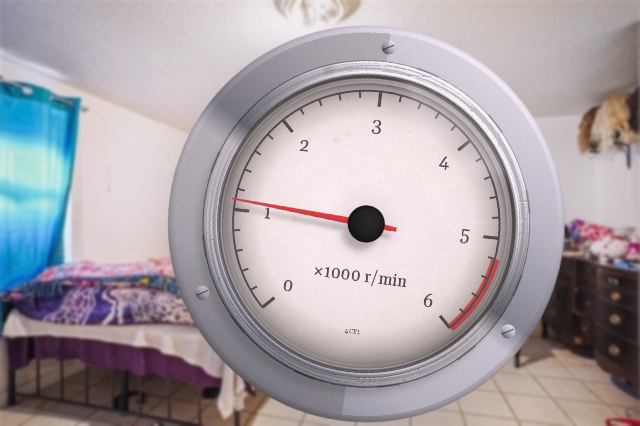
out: 1100 rpm
